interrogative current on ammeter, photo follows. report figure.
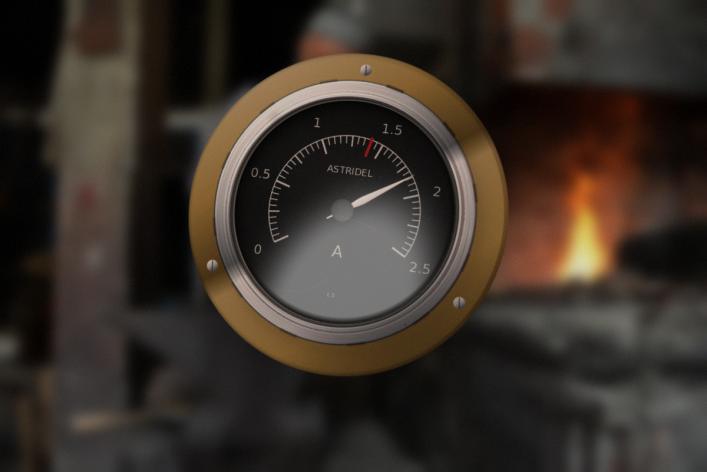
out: 1.85 A
